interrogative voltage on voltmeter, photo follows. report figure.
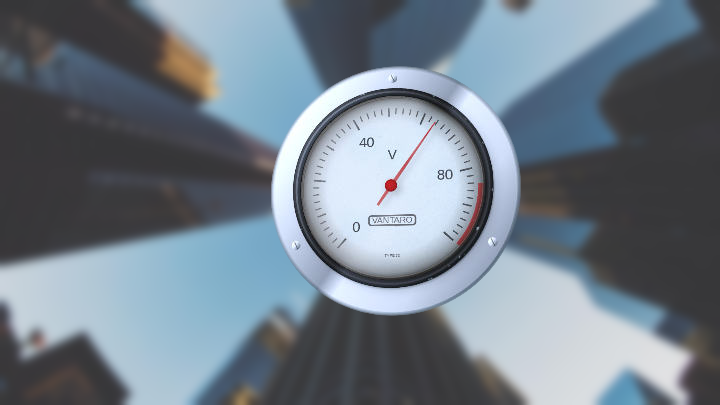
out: 64 V
